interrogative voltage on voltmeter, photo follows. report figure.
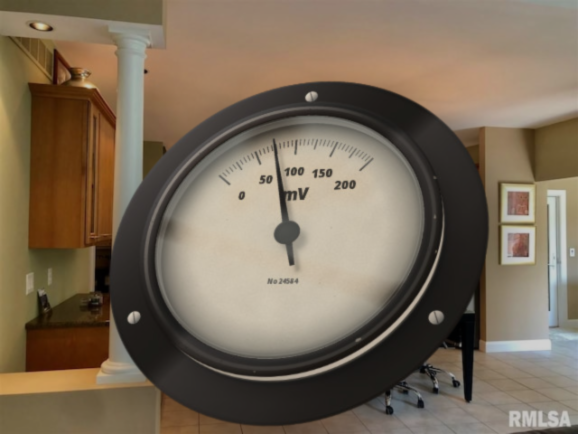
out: 75 mV
